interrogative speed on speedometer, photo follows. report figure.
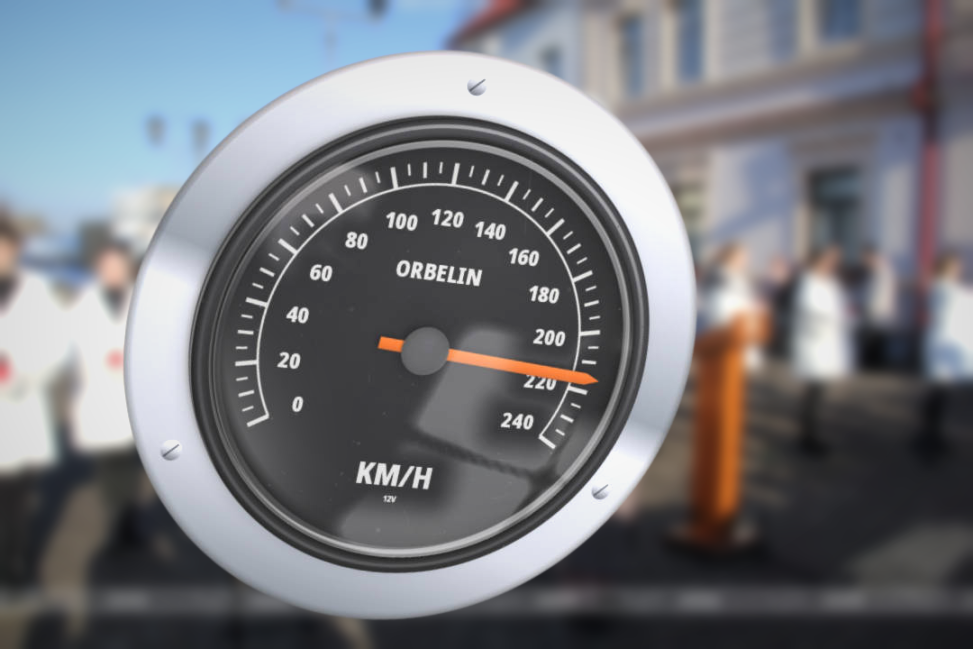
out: 215 km/h
